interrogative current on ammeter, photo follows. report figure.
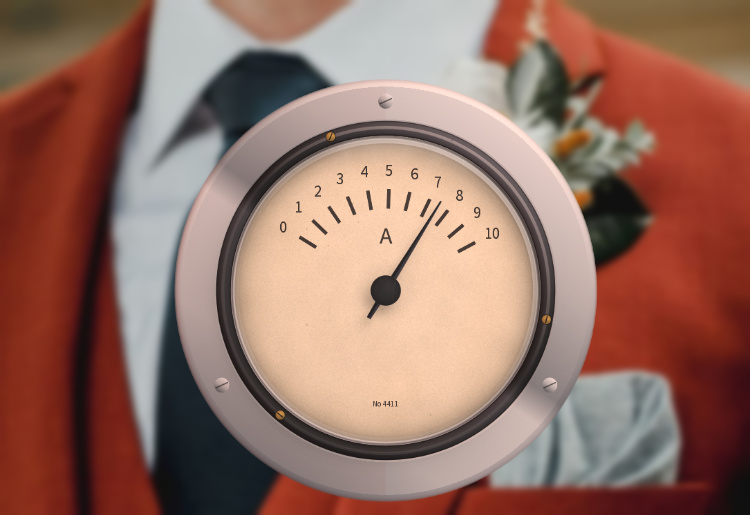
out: 7.5 A
